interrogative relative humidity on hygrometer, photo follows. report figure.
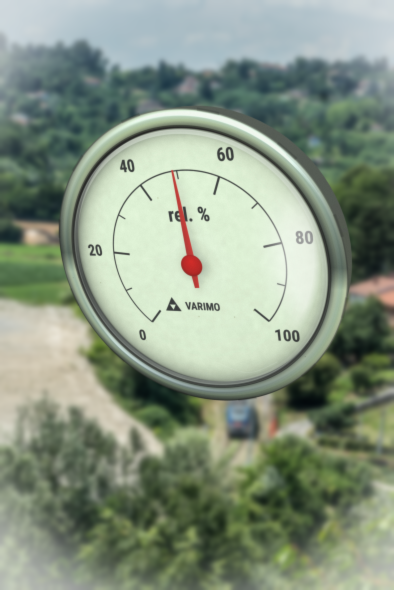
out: 50 %
